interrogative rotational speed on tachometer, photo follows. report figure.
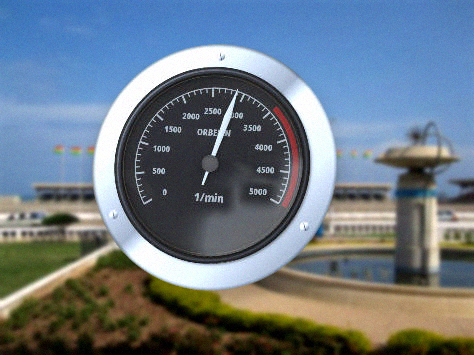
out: 2900 rpm
